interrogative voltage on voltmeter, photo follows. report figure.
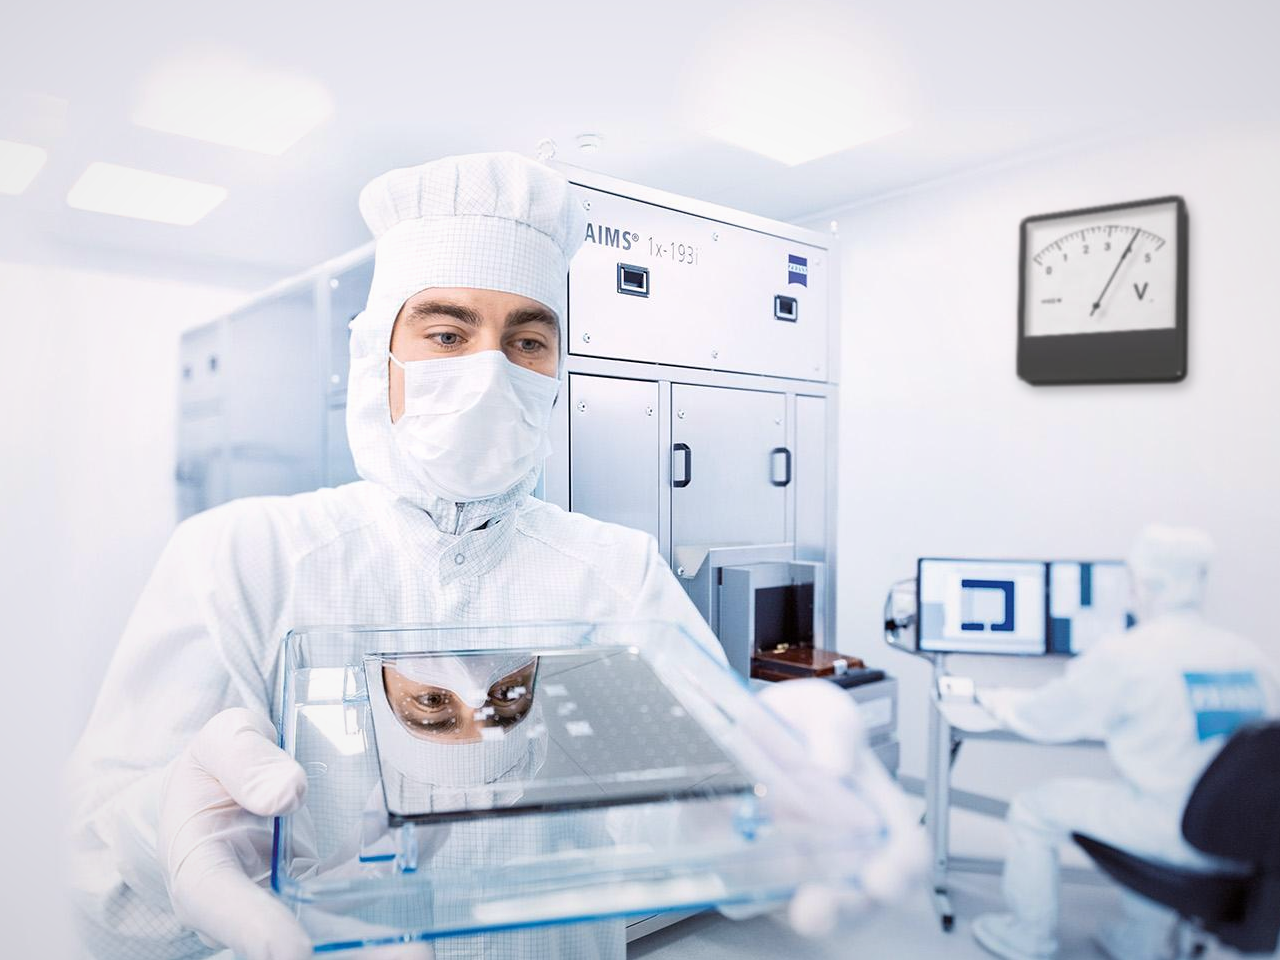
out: 4 V
